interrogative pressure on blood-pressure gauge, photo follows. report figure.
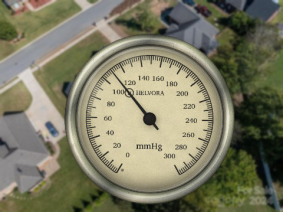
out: 110 mmHg
